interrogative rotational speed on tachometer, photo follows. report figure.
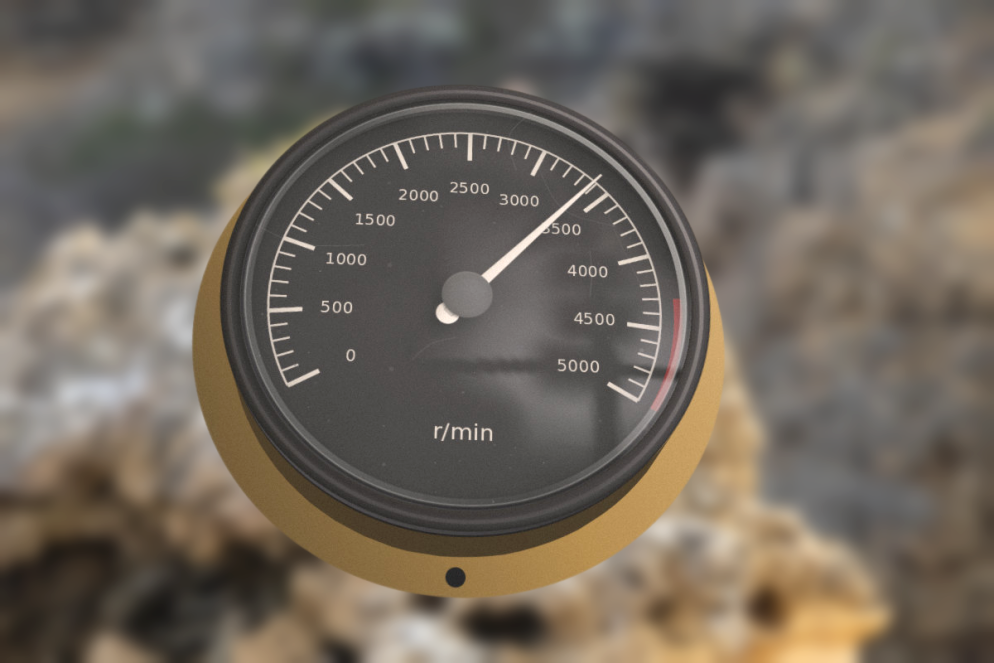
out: 3400 rpm
